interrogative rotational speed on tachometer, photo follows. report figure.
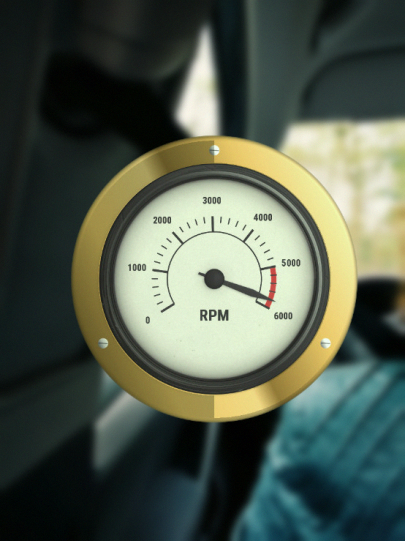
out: 5800 rpm
